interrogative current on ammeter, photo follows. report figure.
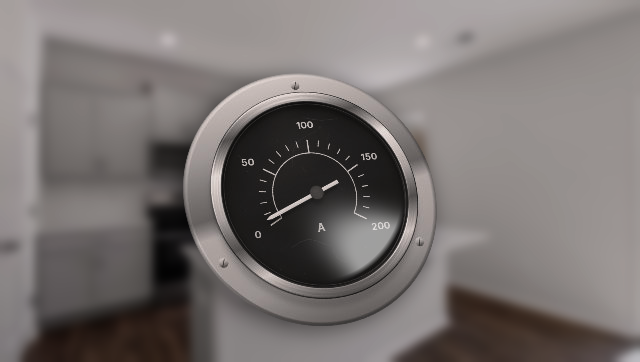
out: 5 A
